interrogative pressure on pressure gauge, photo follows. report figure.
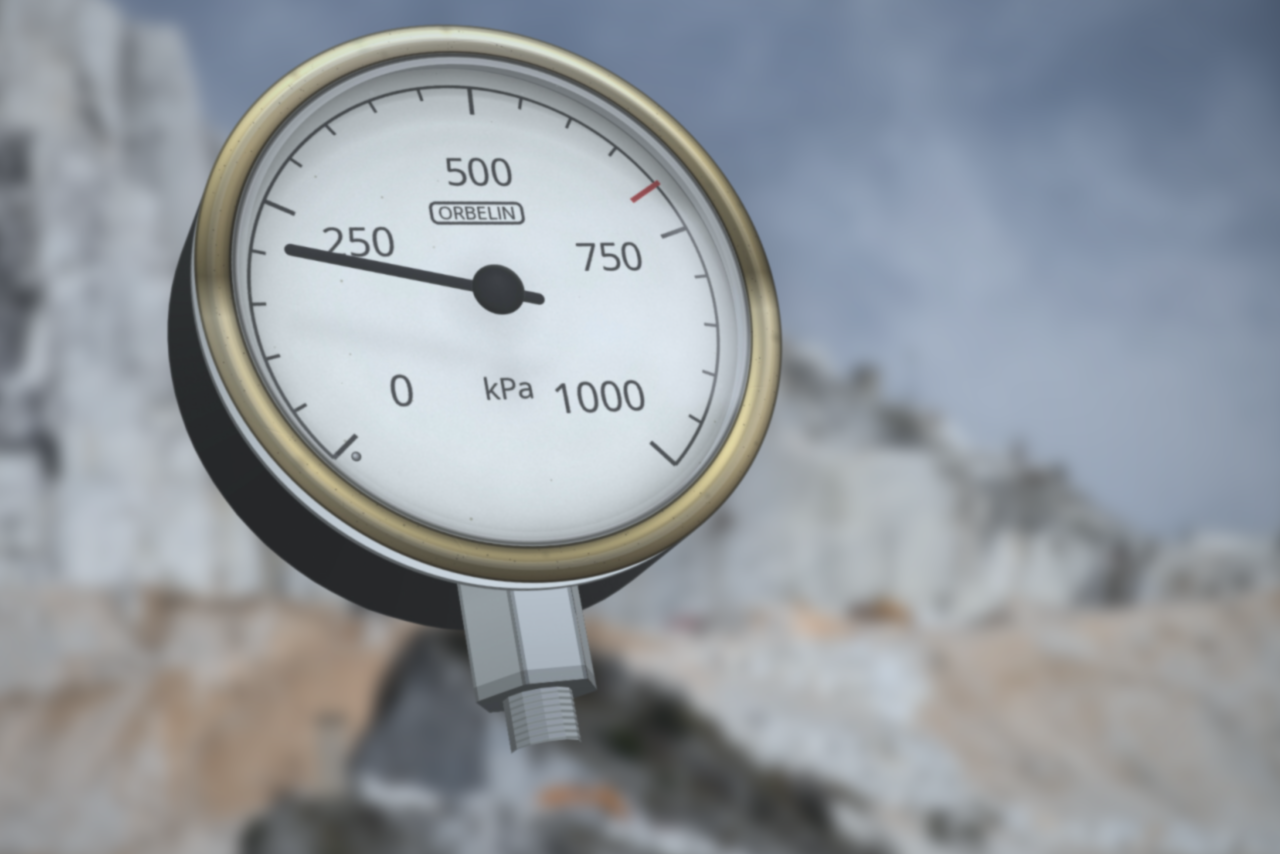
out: 200 kPa
